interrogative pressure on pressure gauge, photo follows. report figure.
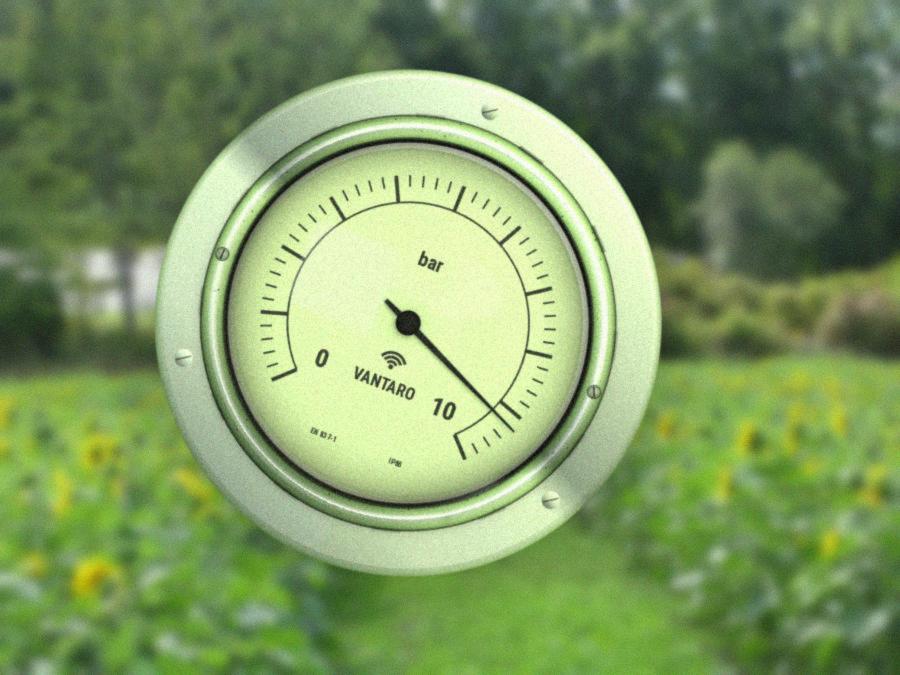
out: 9.2 bar
